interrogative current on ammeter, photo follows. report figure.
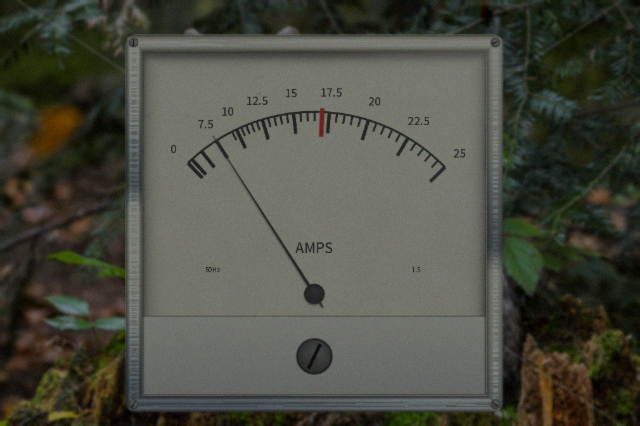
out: 7.5 A
